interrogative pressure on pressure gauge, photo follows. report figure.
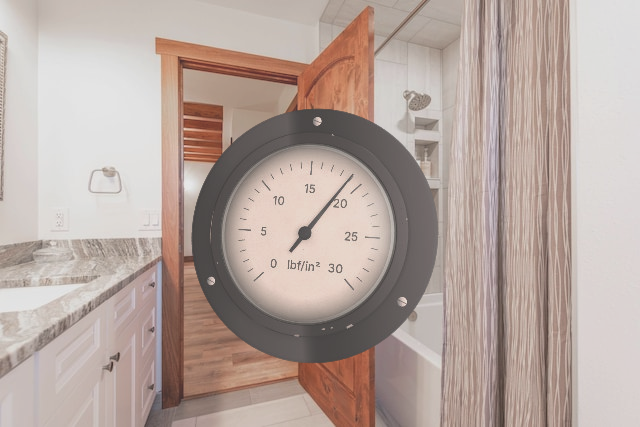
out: 19 psi
